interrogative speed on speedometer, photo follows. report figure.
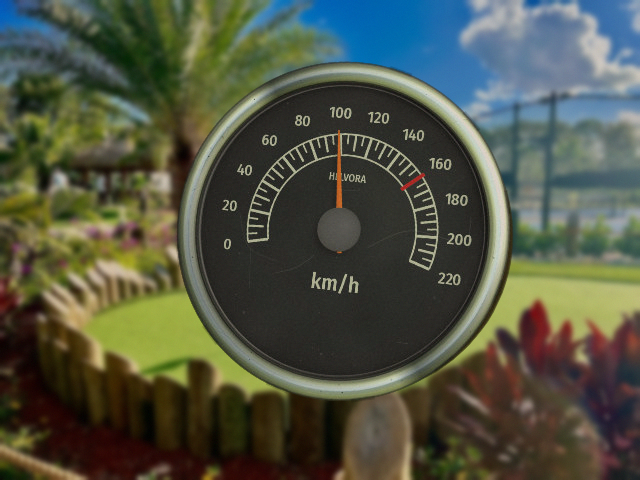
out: 100 km/h
